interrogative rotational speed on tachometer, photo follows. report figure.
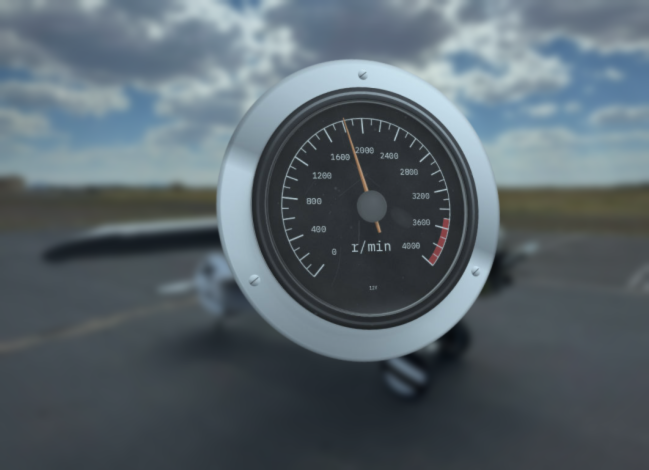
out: 1800 rpm
